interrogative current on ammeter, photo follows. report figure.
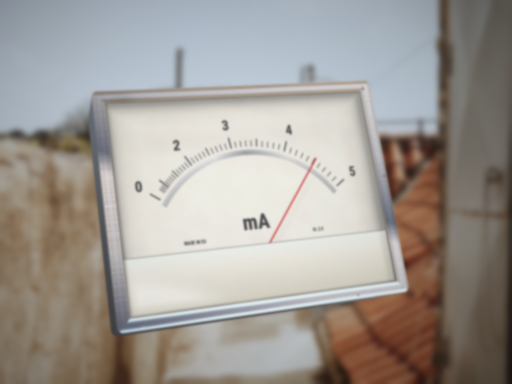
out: 4.5 mA
